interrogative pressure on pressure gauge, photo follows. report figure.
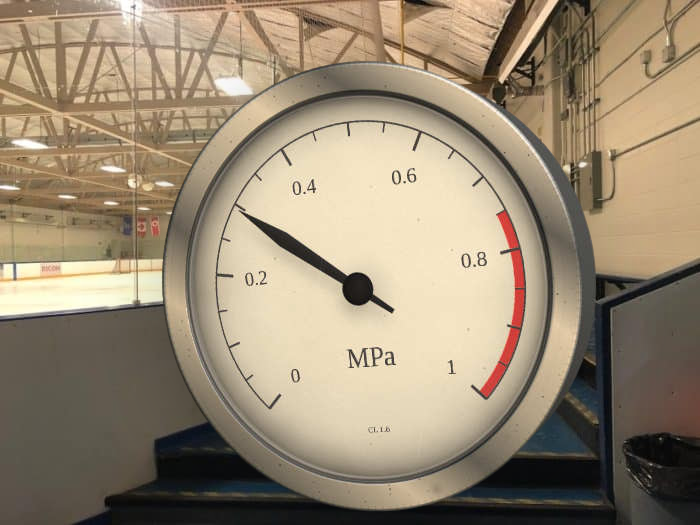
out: 0.3 MPa
